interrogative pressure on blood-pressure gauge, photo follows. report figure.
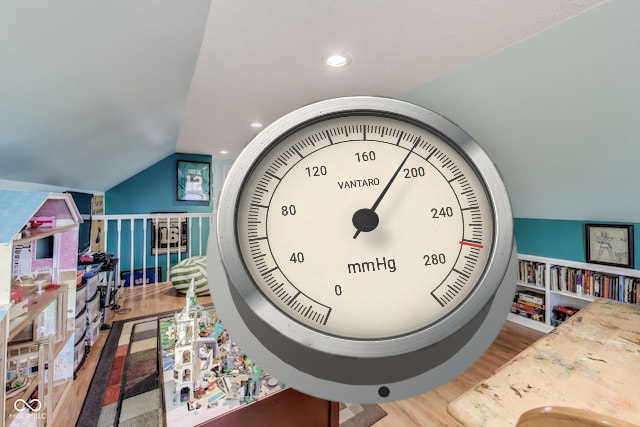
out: 190 mmHg
